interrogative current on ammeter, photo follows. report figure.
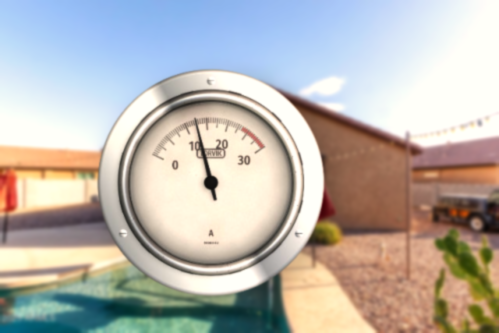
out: 12.5 A
